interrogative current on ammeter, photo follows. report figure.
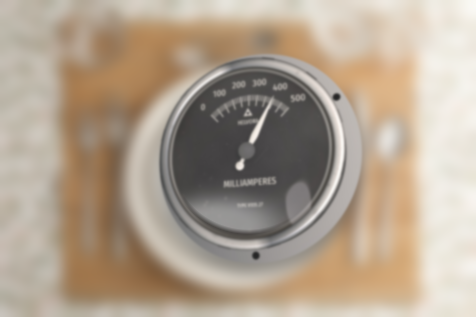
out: 400 mA
